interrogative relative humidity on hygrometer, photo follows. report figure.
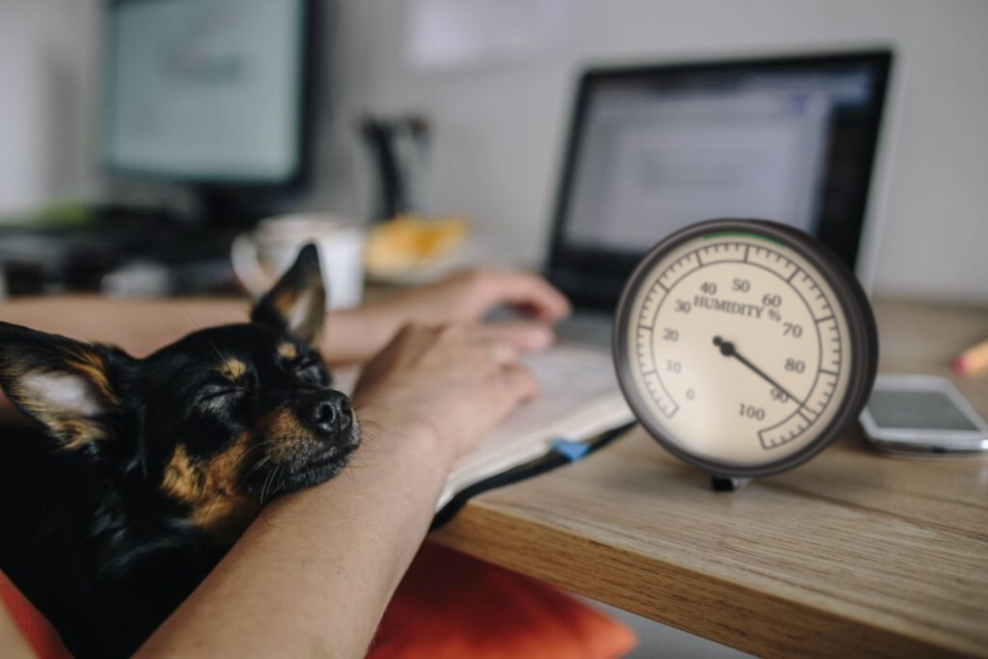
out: 88 %
